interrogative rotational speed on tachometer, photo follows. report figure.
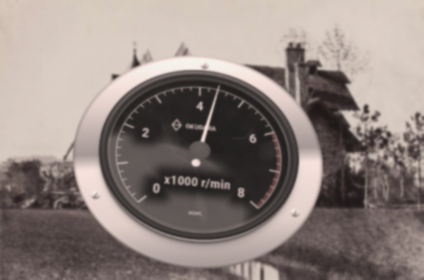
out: 4400 rpm
